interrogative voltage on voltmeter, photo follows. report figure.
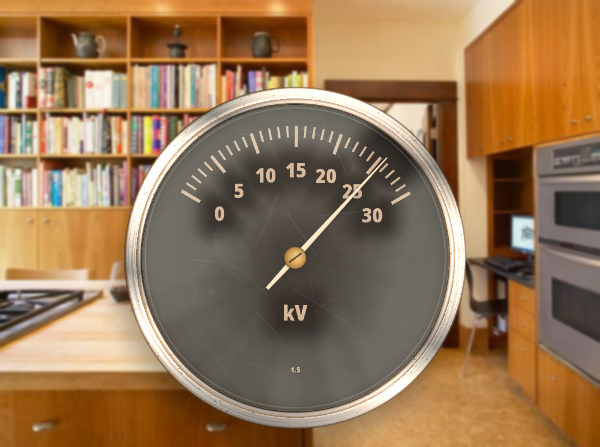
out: 25.5 kV
